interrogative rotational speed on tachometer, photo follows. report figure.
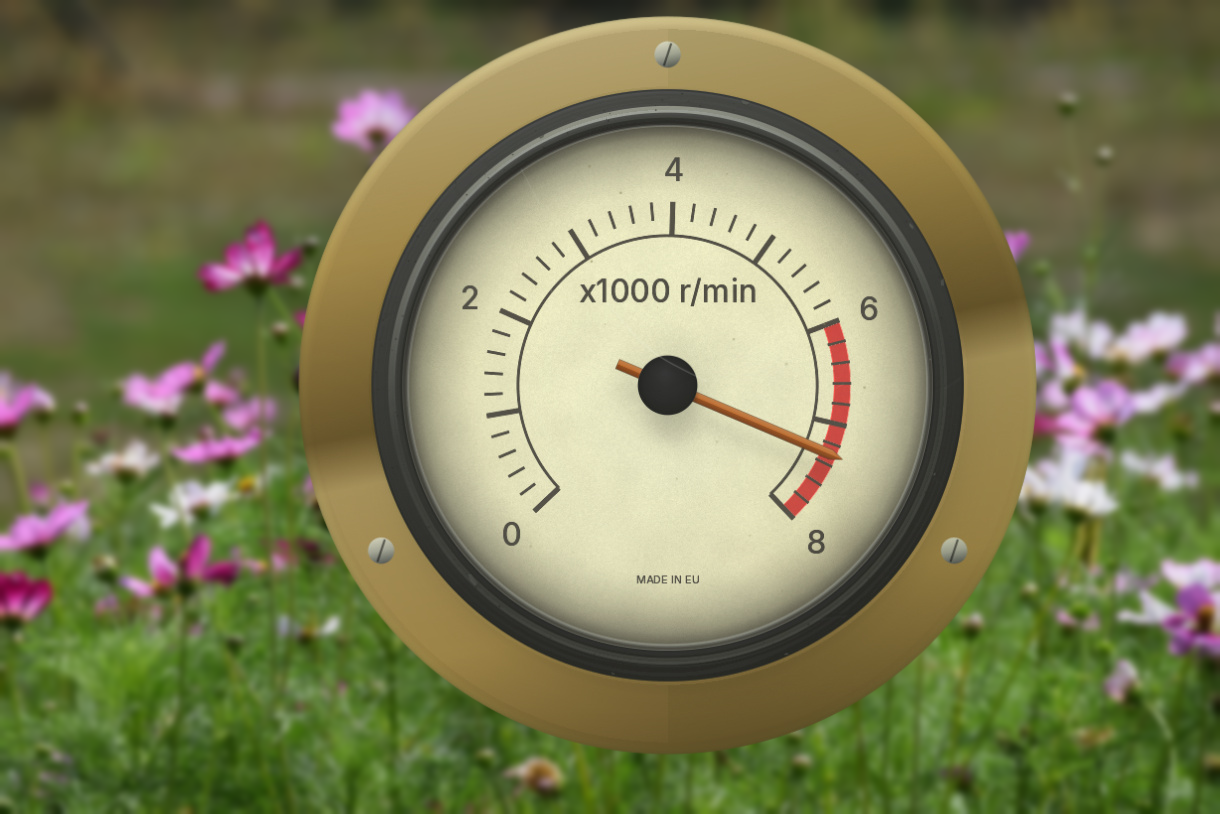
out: 7300 rpm
